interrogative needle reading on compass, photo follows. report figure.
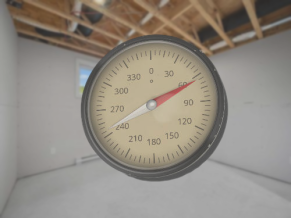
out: 65 °
